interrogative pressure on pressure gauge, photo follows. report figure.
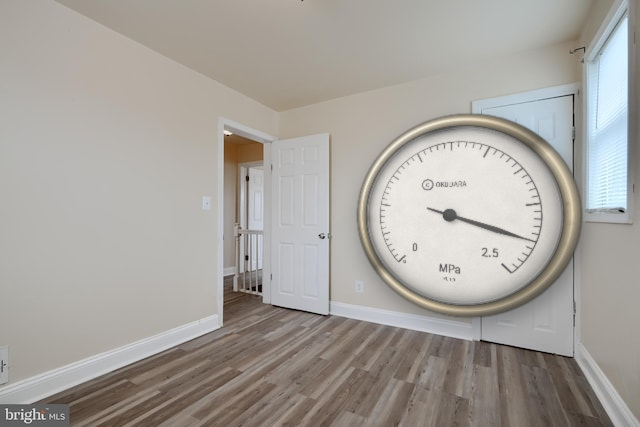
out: 2.25 MPa
